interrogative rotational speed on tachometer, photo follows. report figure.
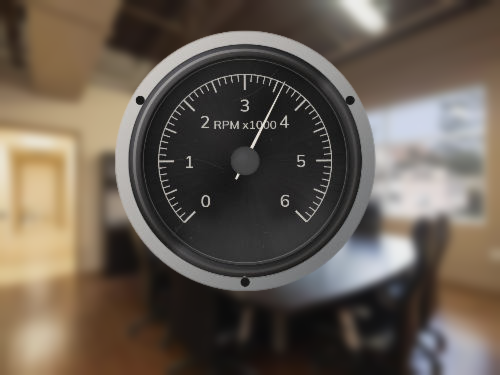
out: 3600 rpm
